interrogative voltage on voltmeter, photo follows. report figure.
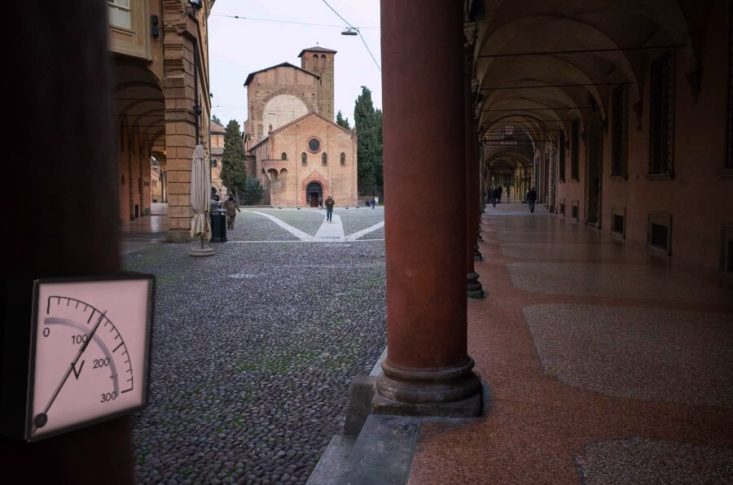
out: 120 V
